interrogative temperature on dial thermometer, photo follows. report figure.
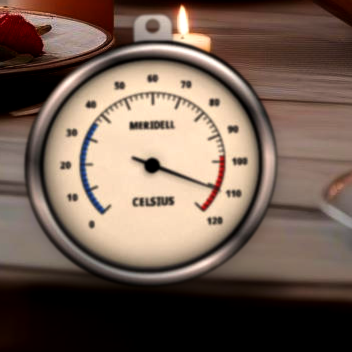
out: 110 °C
